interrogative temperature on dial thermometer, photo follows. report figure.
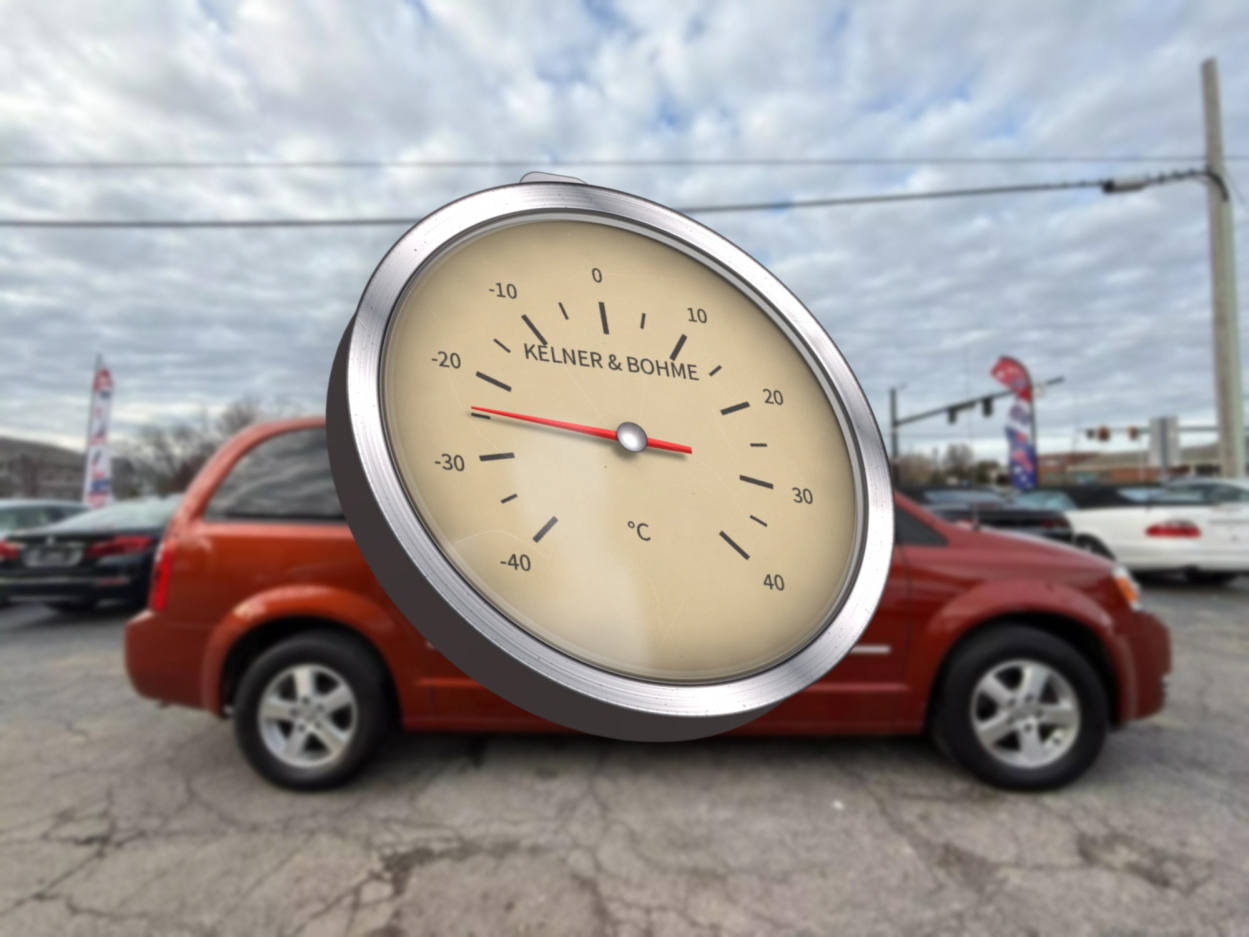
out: -25 °C
